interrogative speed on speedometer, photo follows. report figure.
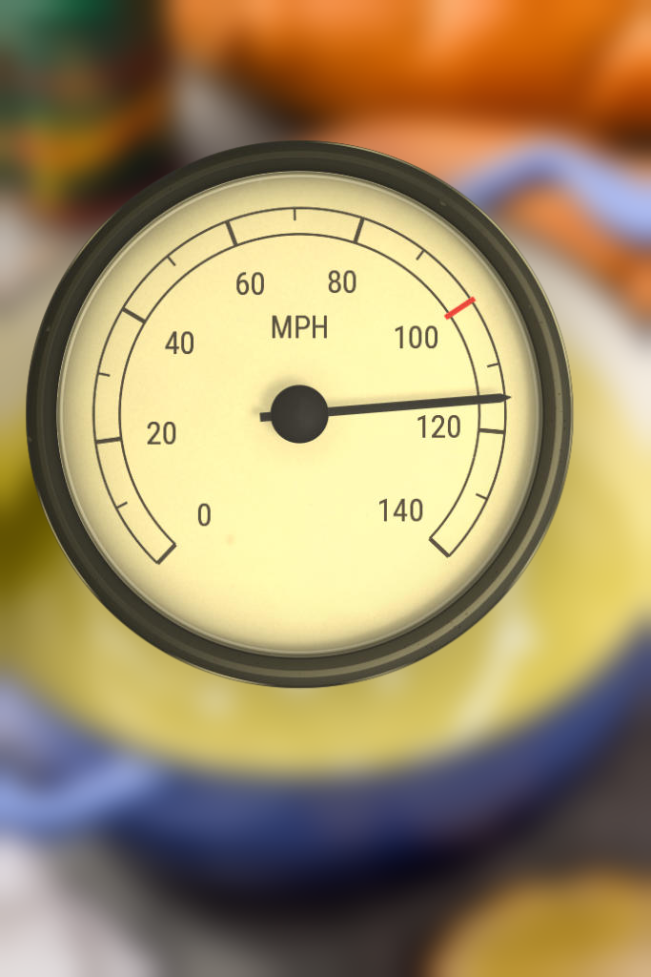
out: 115 mph
